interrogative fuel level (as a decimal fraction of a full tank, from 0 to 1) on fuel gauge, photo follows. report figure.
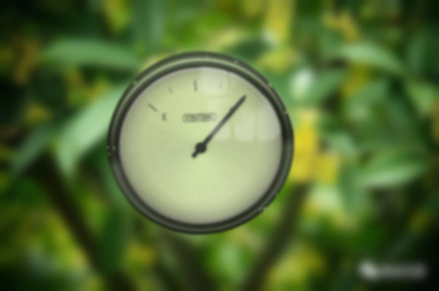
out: 1
